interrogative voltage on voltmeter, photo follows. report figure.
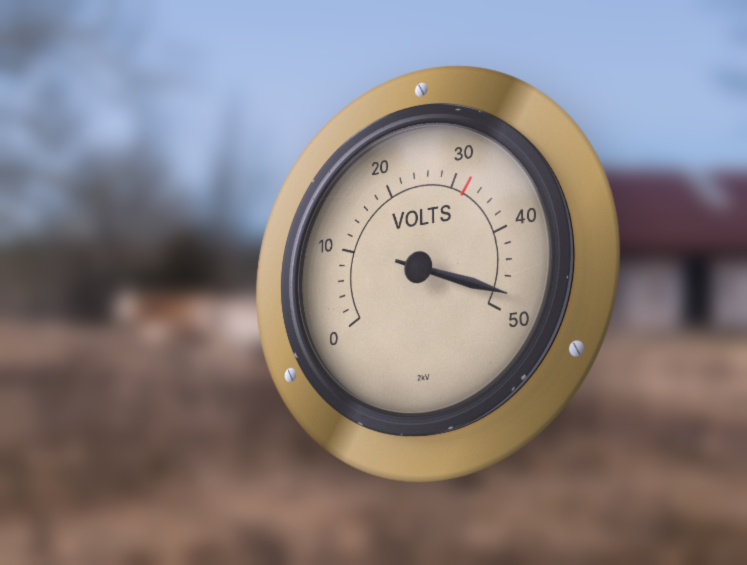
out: 48 V
